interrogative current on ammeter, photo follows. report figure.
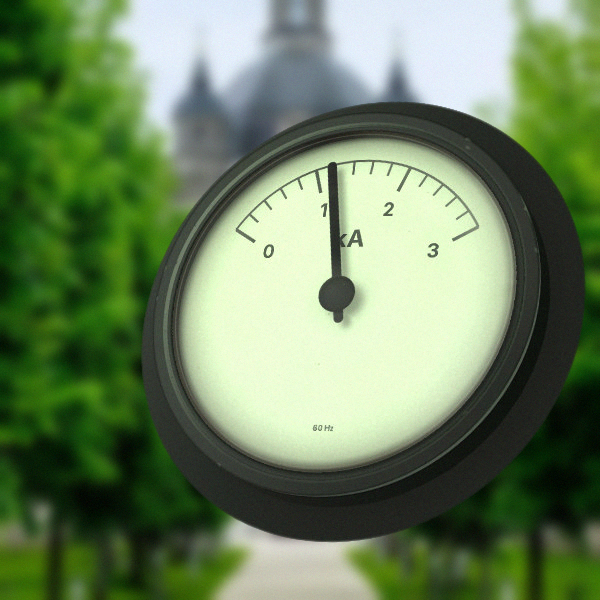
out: 1.2 kA
